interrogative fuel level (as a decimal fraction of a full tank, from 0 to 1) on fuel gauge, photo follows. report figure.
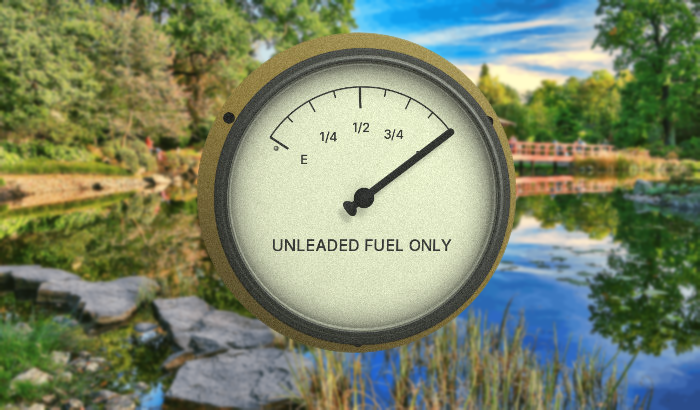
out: 1
